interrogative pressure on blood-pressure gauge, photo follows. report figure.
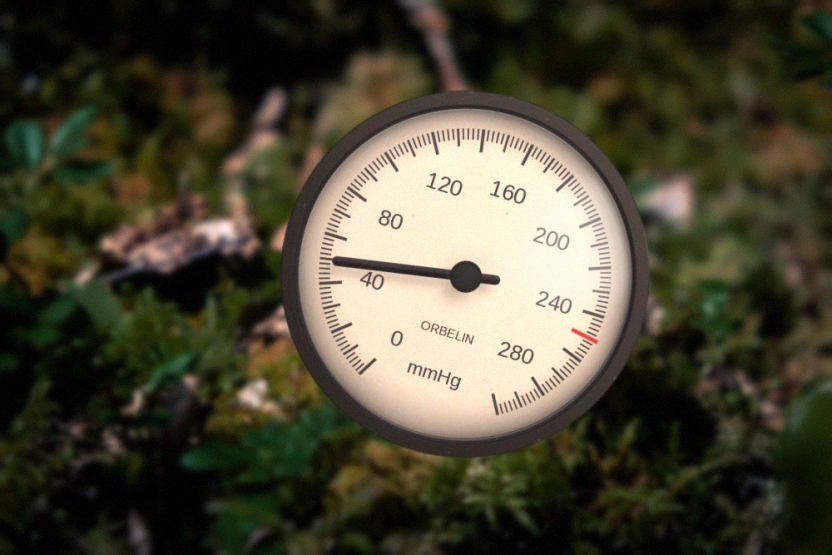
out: 50 mmHg
